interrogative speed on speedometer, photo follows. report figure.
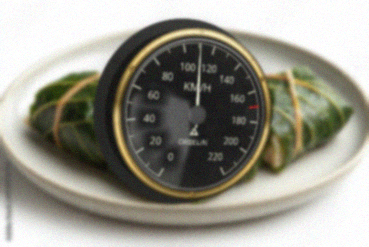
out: 110 km/h
